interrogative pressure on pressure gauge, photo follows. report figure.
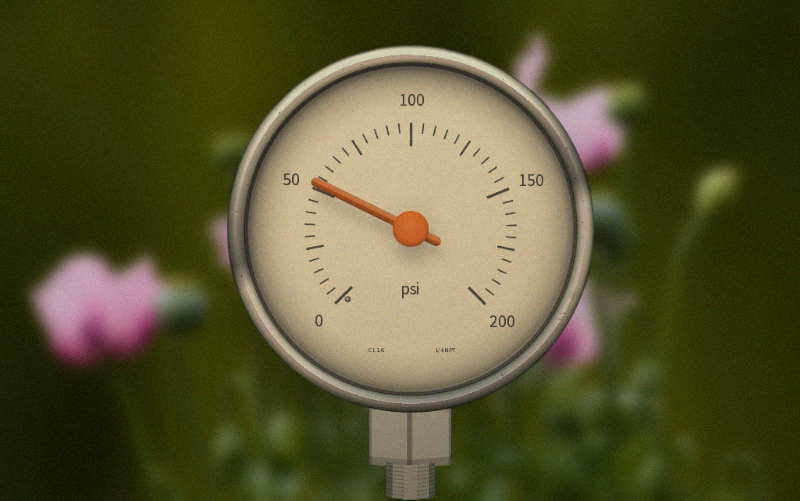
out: 52.5 psi
